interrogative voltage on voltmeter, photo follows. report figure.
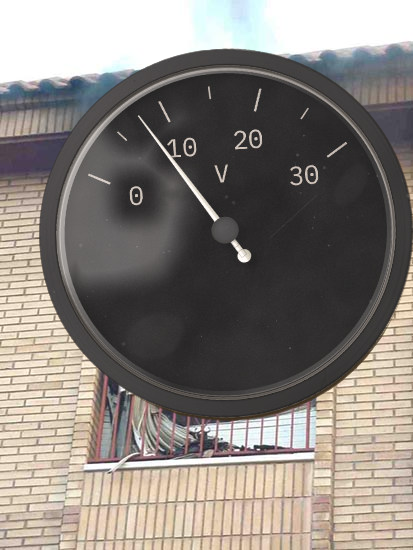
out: 7.5 V
